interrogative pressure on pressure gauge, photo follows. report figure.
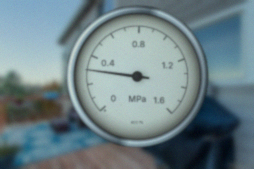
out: 0.3 MPa
